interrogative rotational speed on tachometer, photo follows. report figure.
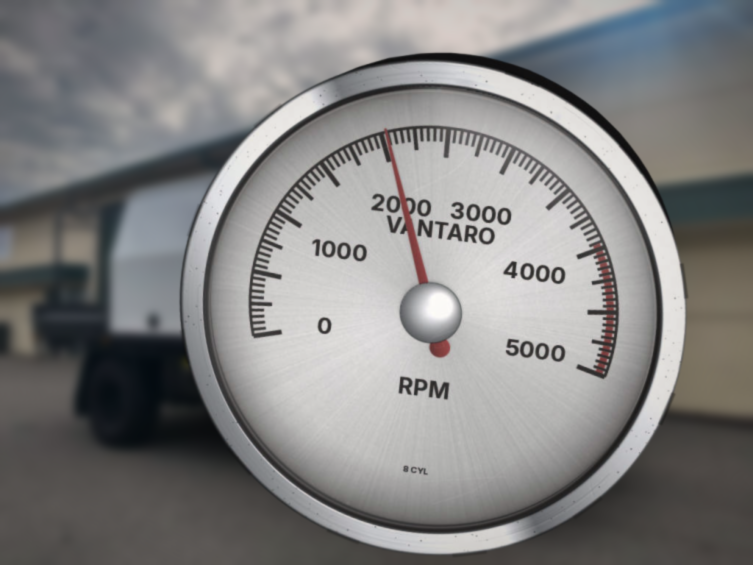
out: 2050 rpm
